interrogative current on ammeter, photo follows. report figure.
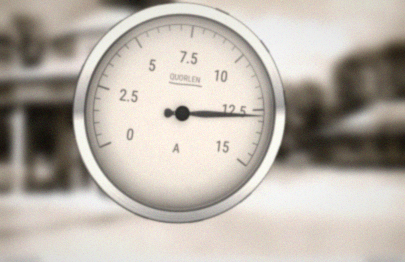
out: 12.75 A
